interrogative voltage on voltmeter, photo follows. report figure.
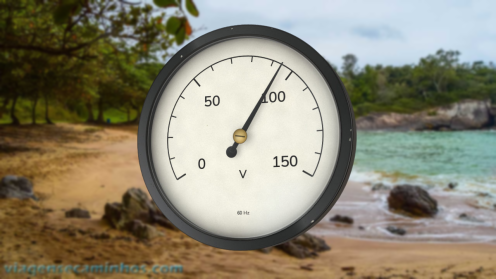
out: 95 V
